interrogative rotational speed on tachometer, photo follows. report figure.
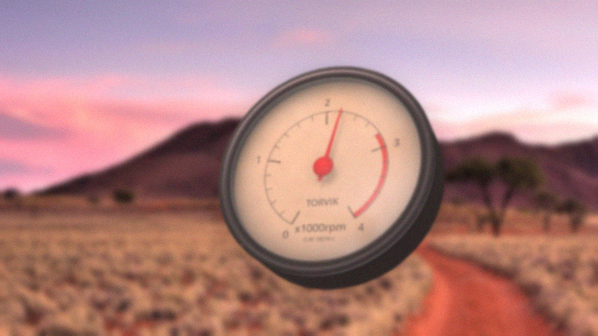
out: 2200 rpm
